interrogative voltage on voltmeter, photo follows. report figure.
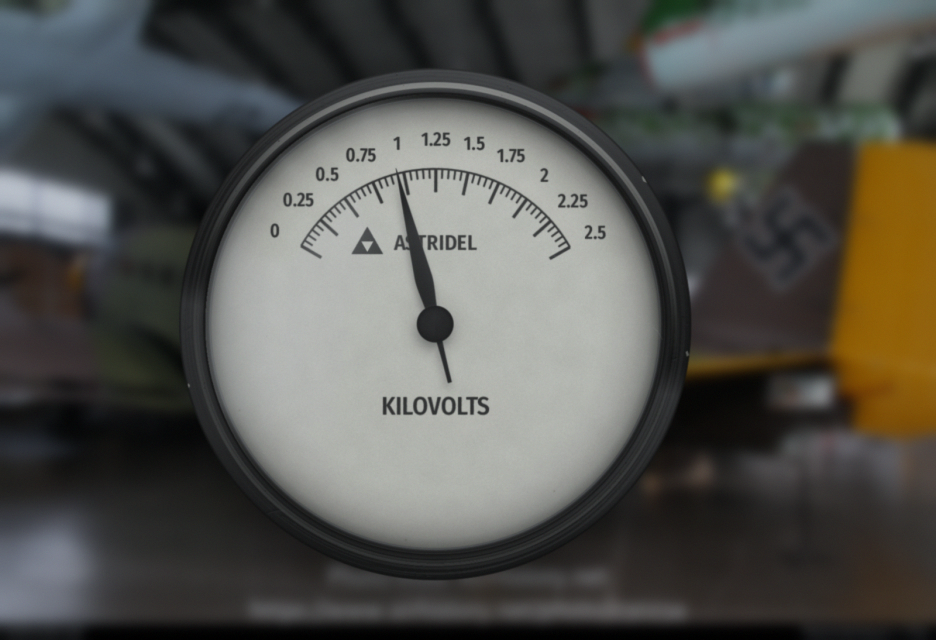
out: 0.95 kV
